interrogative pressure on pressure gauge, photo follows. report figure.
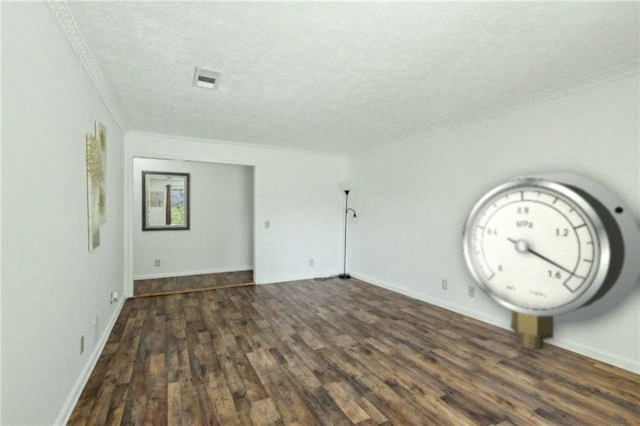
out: 1.5 MPa
